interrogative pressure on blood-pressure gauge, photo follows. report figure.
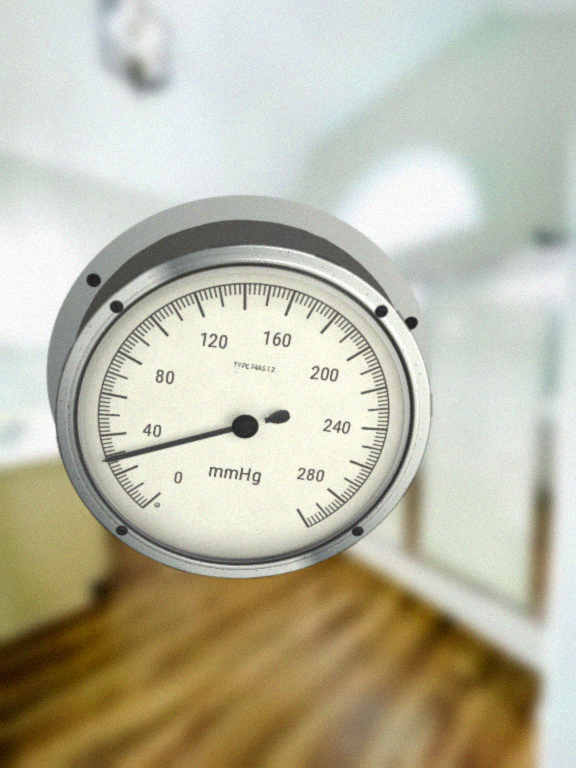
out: 30 mmHg
